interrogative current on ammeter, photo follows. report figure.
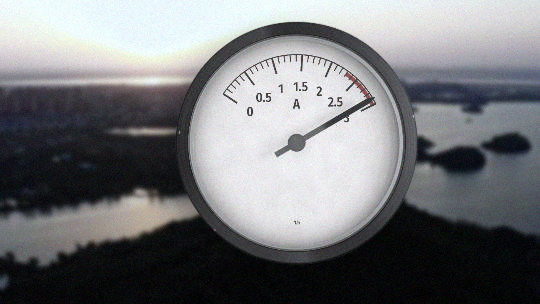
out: 2.9 A
